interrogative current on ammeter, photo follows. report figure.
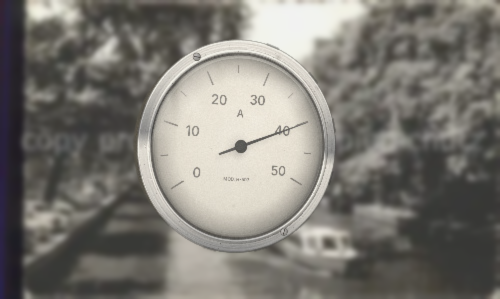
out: 40 A
